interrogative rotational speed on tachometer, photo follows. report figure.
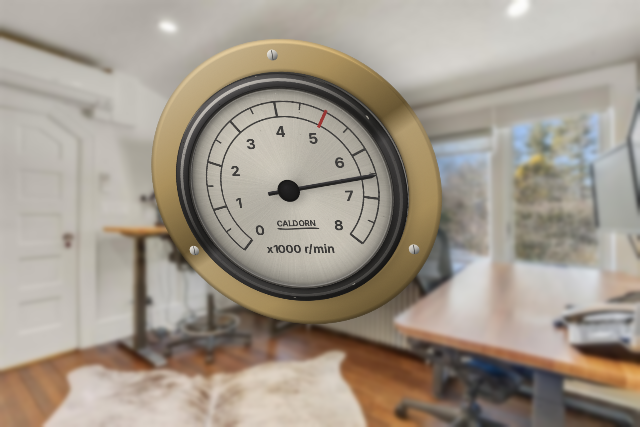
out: 6500 rpm
